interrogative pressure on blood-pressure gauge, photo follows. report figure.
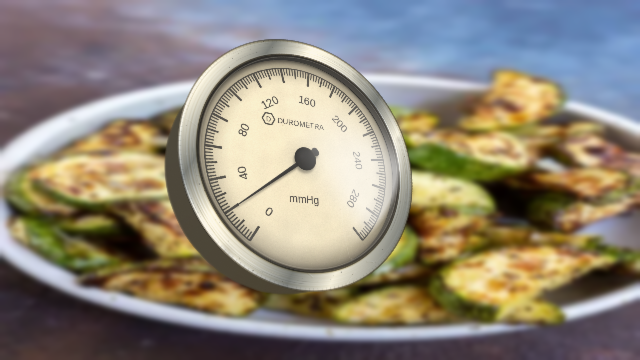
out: 20 mmHg
